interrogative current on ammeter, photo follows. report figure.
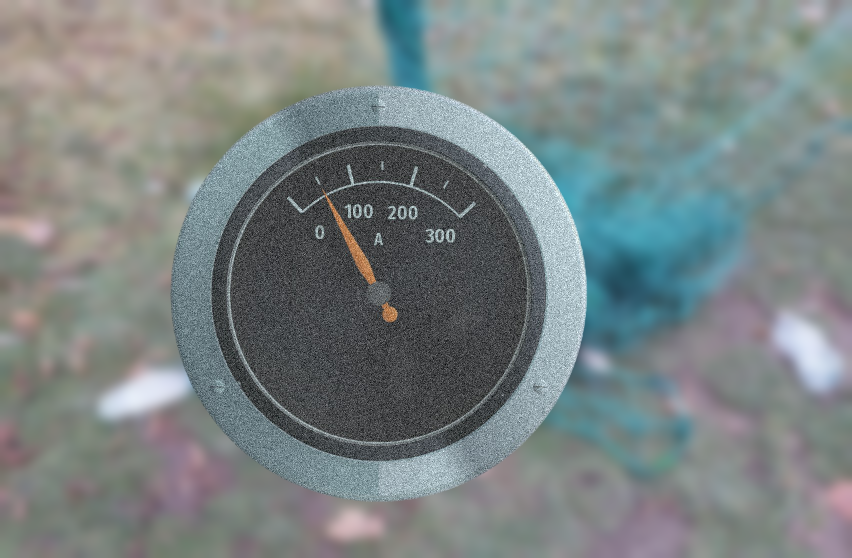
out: 50 A
